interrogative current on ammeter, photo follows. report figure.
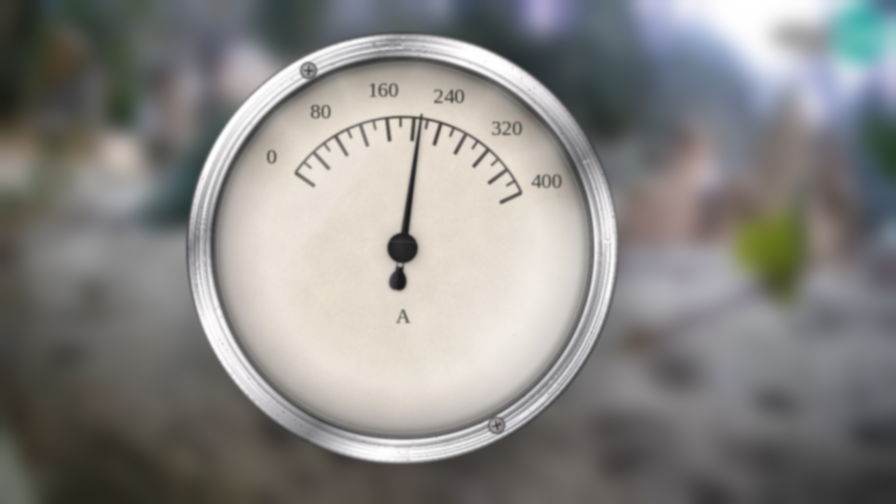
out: 210 A
